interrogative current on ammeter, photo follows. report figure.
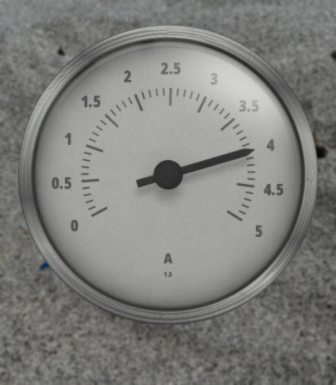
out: 4 A
